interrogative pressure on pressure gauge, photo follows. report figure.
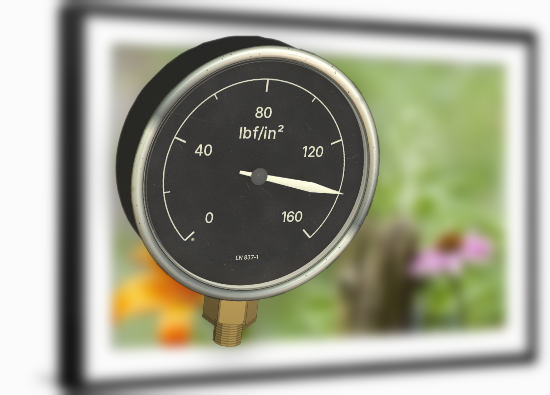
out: 140 psi
